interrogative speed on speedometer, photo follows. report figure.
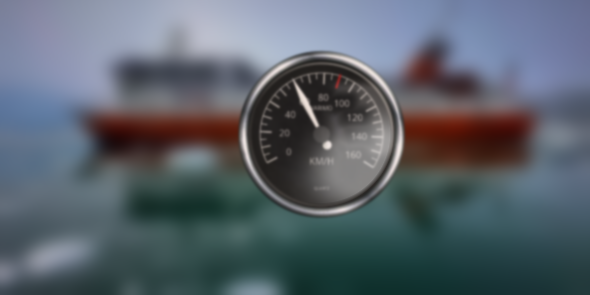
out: 60 km/h
